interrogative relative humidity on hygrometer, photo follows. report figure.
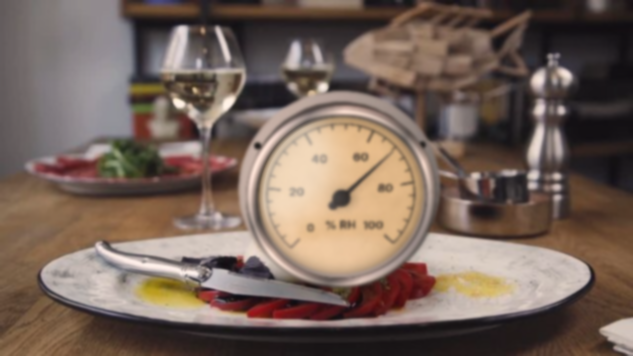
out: 68 %
